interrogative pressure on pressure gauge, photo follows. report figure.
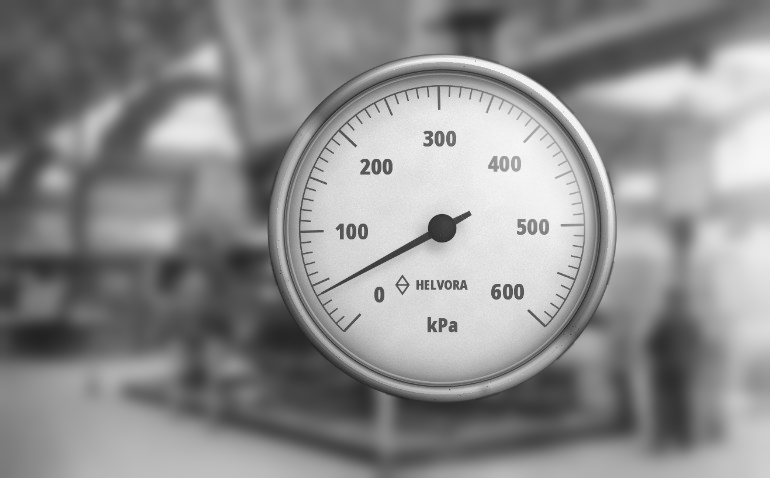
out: 40 kPa
